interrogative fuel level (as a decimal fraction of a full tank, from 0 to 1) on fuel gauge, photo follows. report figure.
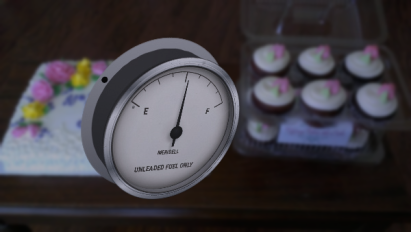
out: 0.5
